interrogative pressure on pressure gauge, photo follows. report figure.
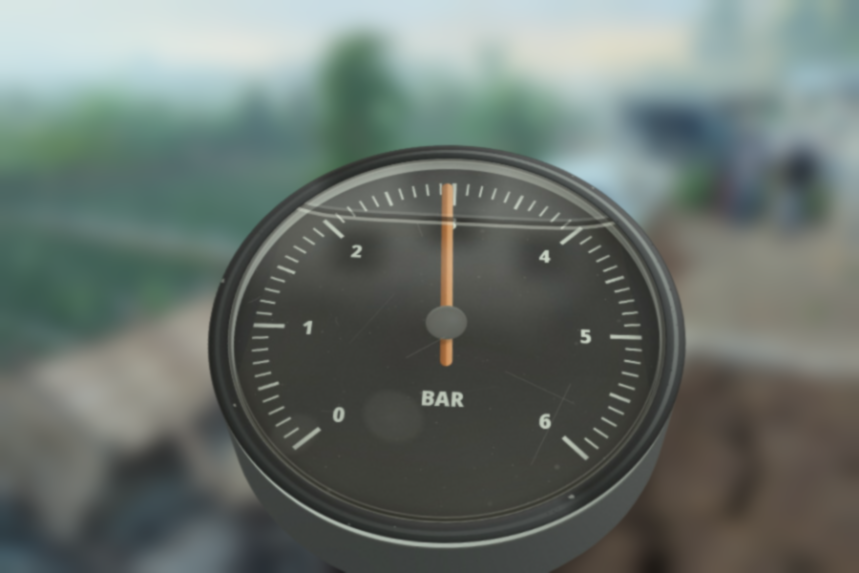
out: 2.95 bar
